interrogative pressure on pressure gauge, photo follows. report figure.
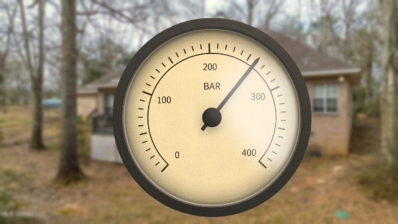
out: 260 bar
